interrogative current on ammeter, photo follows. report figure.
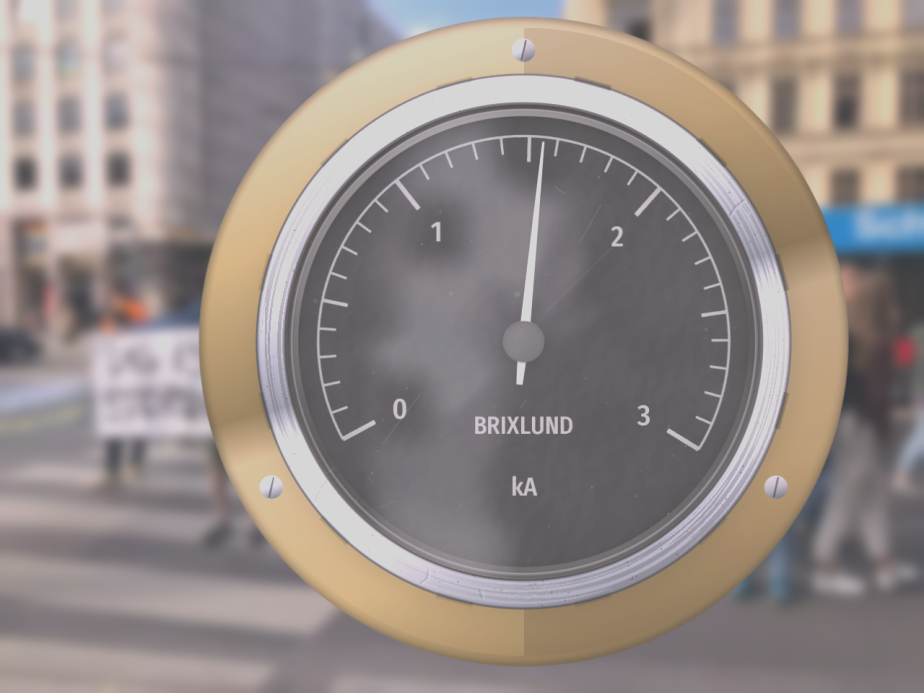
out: 1.55 kA
